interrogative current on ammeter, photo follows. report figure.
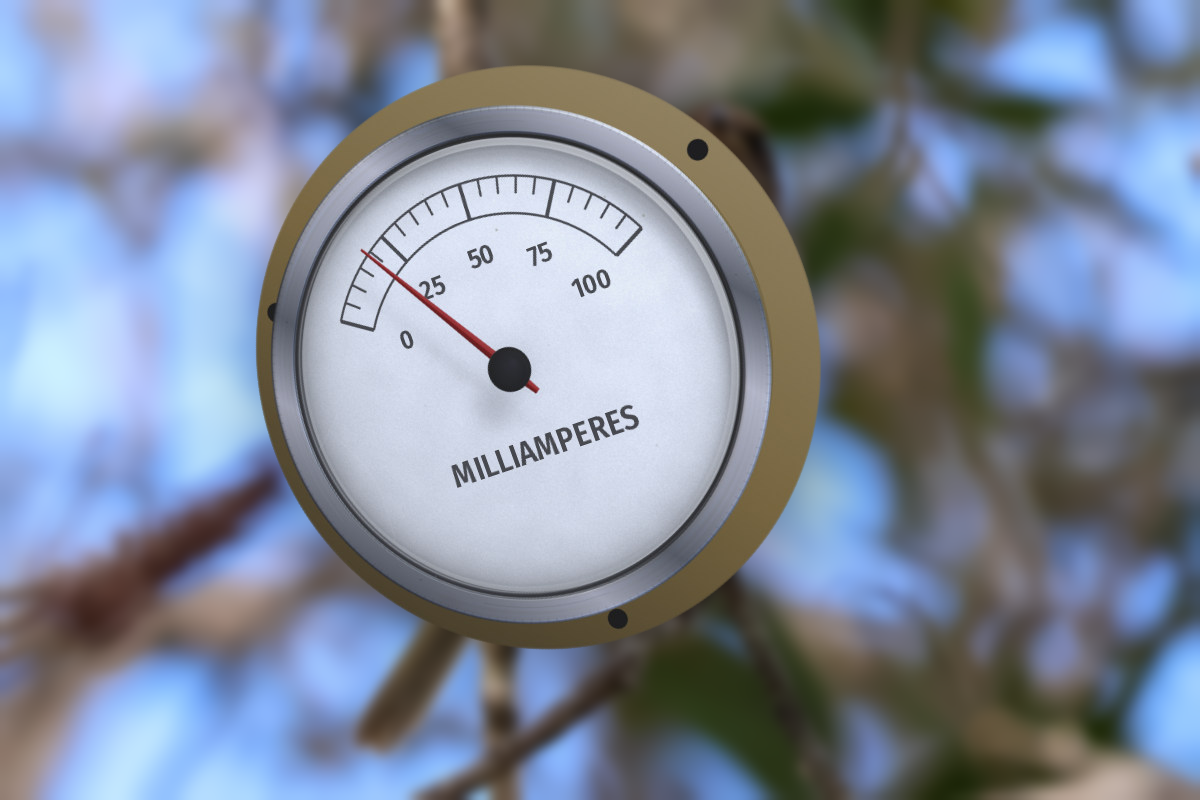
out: 20 mA
